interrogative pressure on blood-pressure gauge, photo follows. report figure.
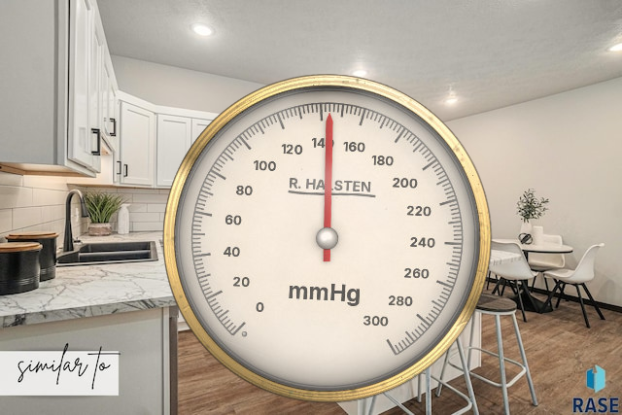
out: 144 mmHg
